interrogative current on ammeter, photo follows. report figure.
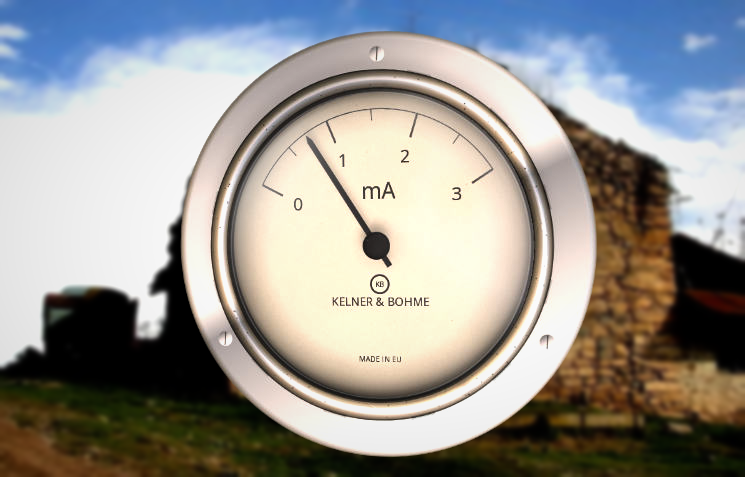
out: 0.75 mA
